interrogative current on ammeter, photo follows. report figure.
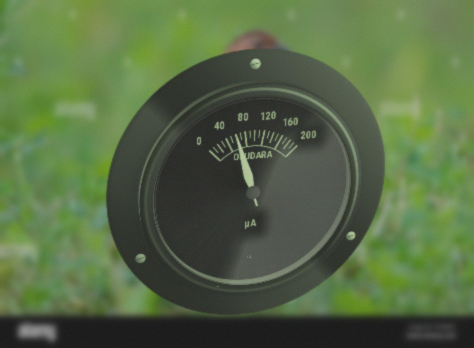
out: 60 µA
